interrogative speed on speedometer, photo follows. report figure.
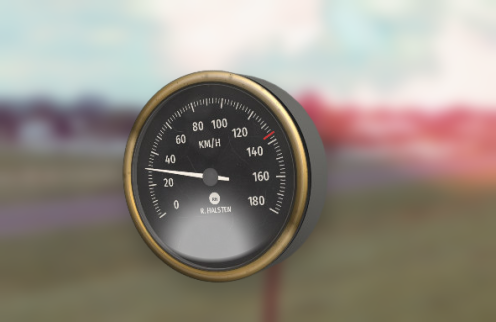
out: 30 km/h
